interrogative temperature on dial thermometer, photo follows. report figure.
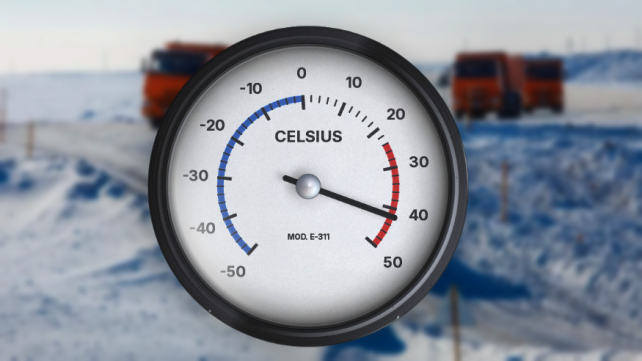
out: 42 °C
